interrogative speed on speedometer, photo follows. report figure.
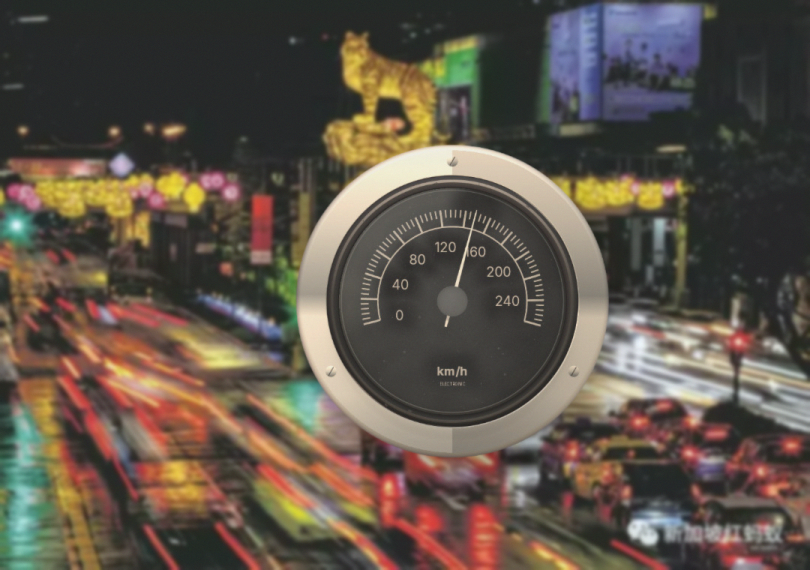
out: 148 km/h
